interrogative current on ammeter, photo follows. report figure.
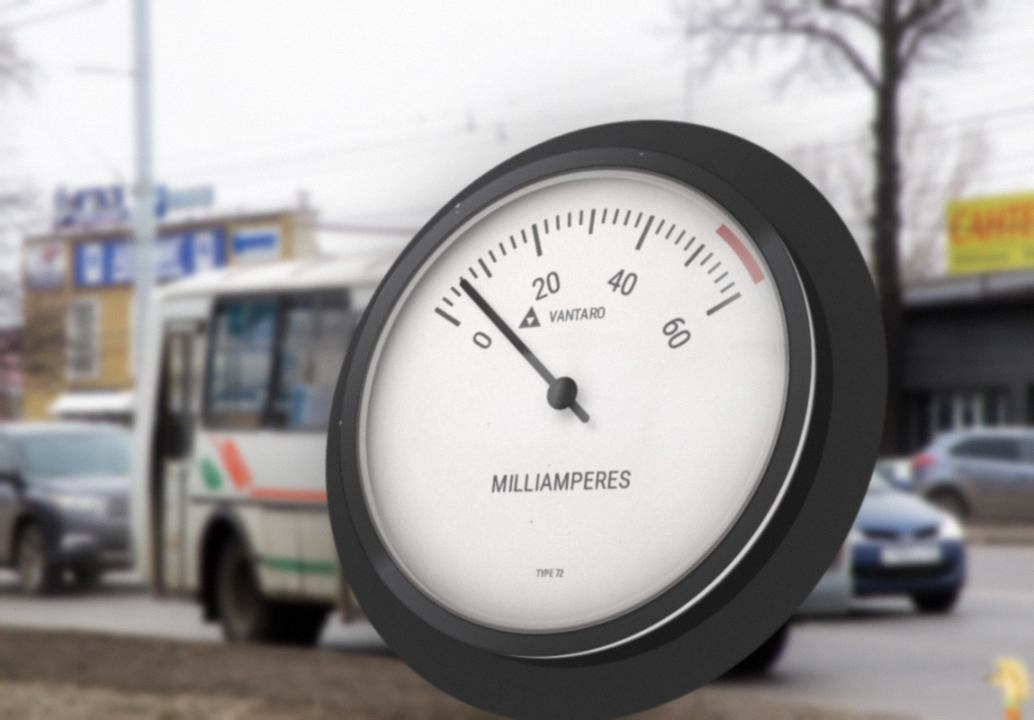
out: 6 mA
